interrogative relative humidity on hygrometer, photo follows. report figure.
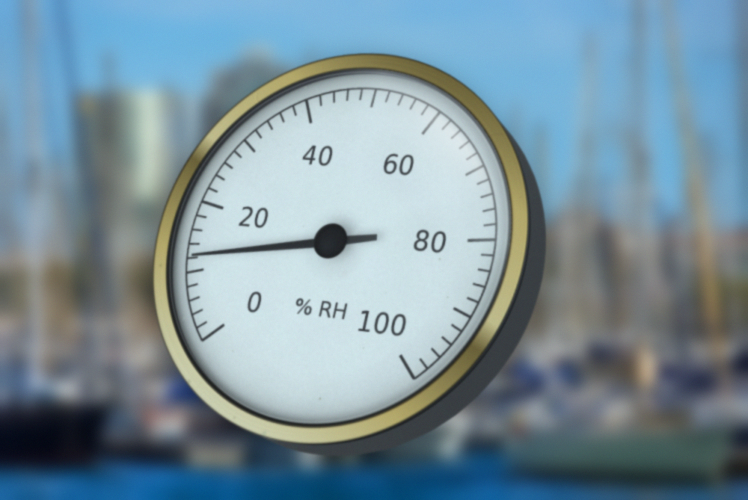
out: 12 %
